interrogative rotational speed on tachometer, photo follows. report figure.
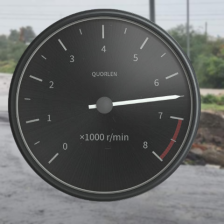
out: 6500 rpm
